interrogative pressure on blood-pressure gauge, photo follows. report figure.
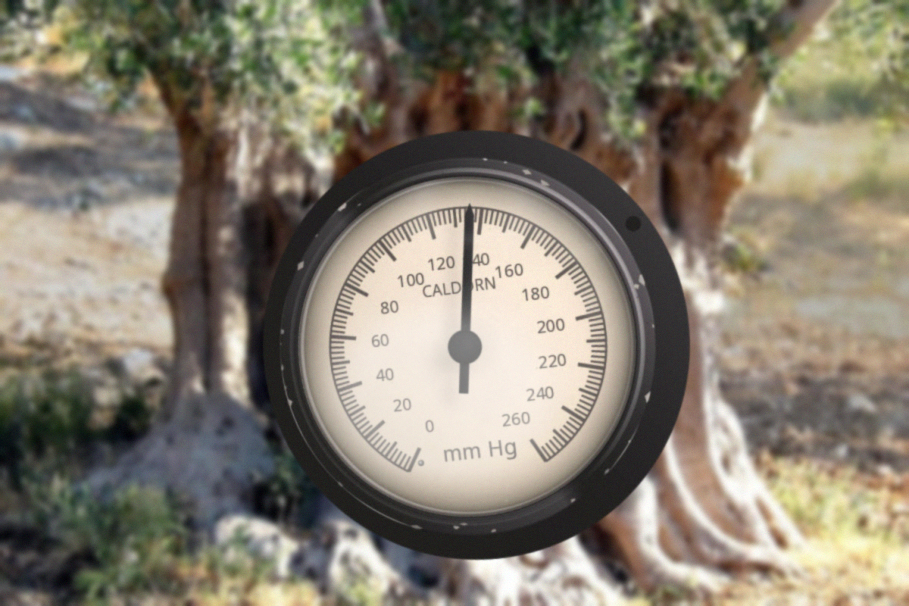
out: 136 mmHg
